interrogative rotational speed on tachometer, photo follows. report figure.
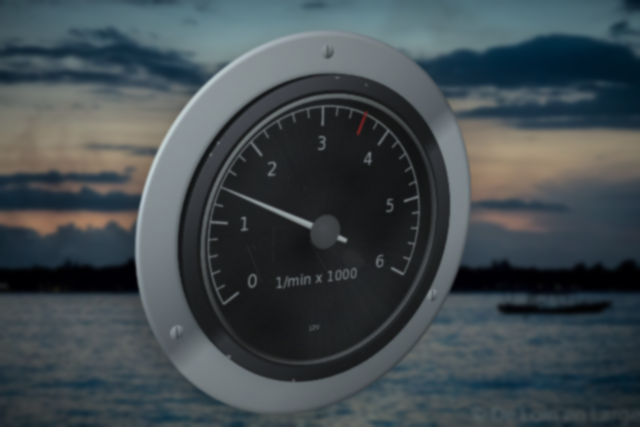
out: 1400 rpm
